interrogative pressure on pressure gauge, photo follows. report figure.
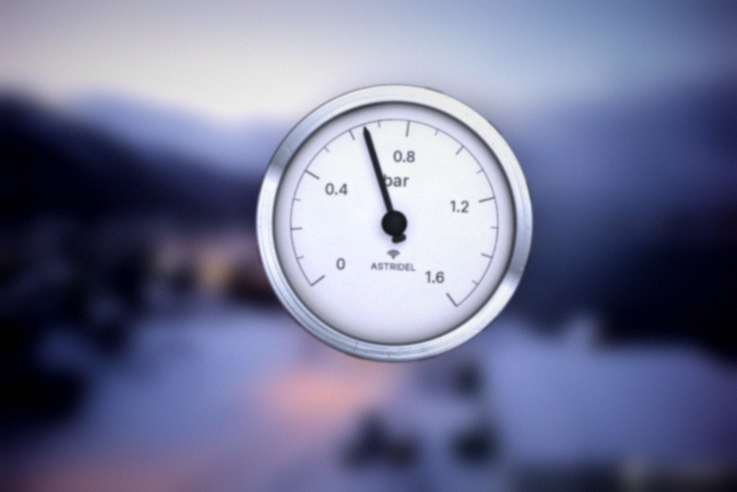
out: 0.65 bar
